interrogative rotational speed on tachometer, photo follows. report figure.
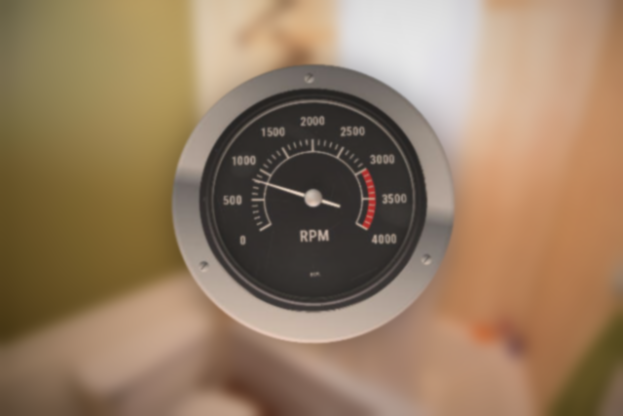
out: 800 rpm
